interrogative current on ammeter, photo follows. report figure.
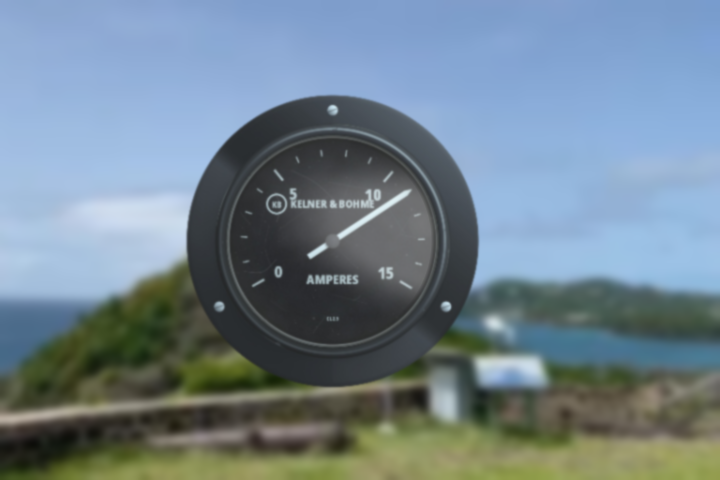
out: 11 A
